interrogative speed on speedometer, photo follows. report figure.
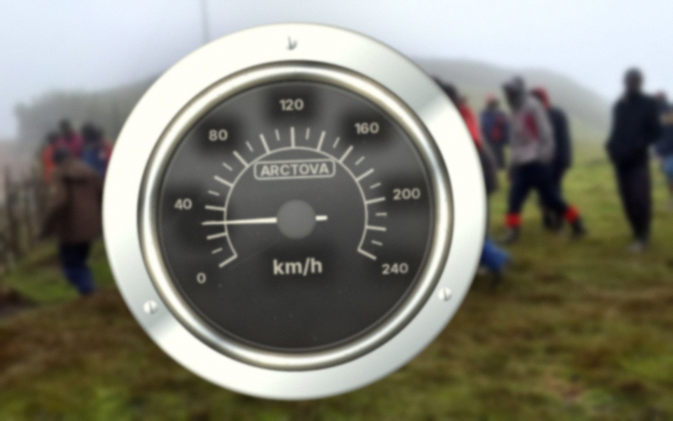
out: 30 km/h
